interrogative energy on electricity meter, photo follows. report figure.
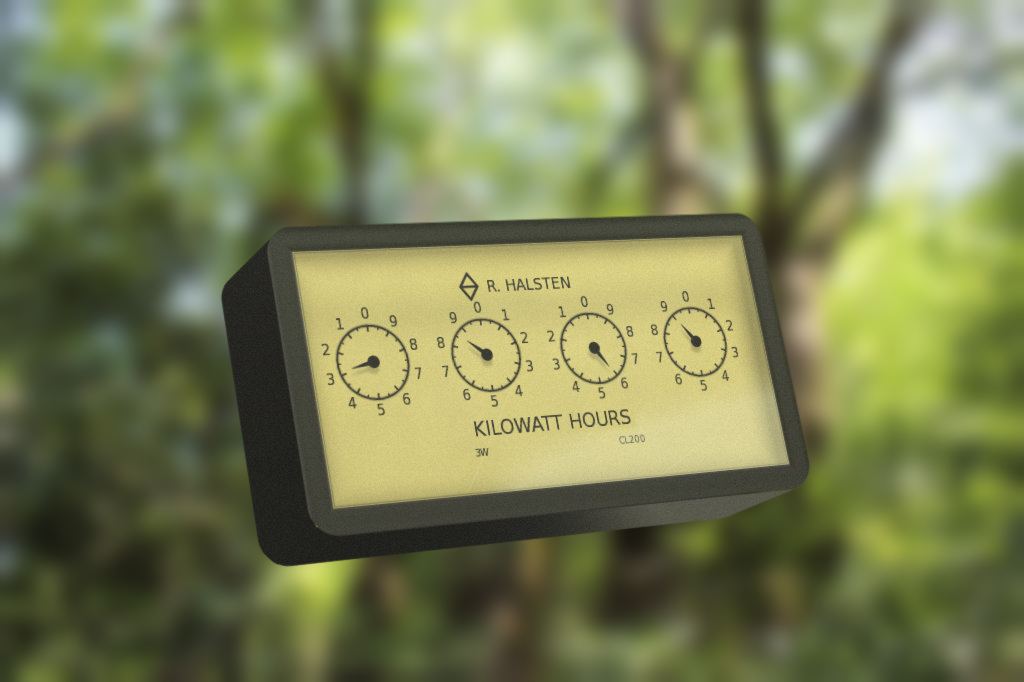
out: 2859 kWh
